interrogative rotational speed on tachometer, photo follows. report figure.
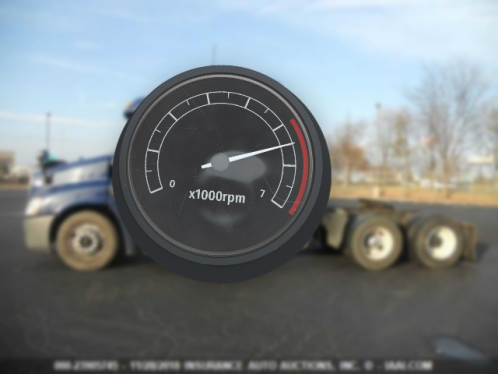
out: 5500 rpm
